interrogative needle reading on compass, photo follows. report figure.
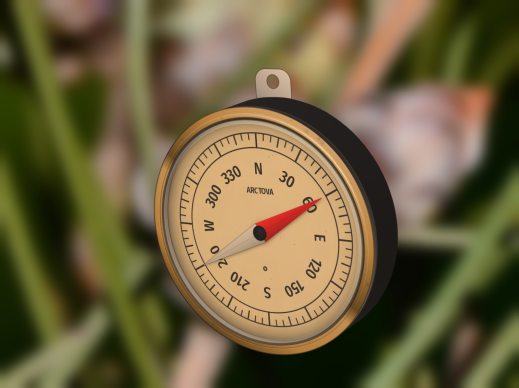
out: 60 °
